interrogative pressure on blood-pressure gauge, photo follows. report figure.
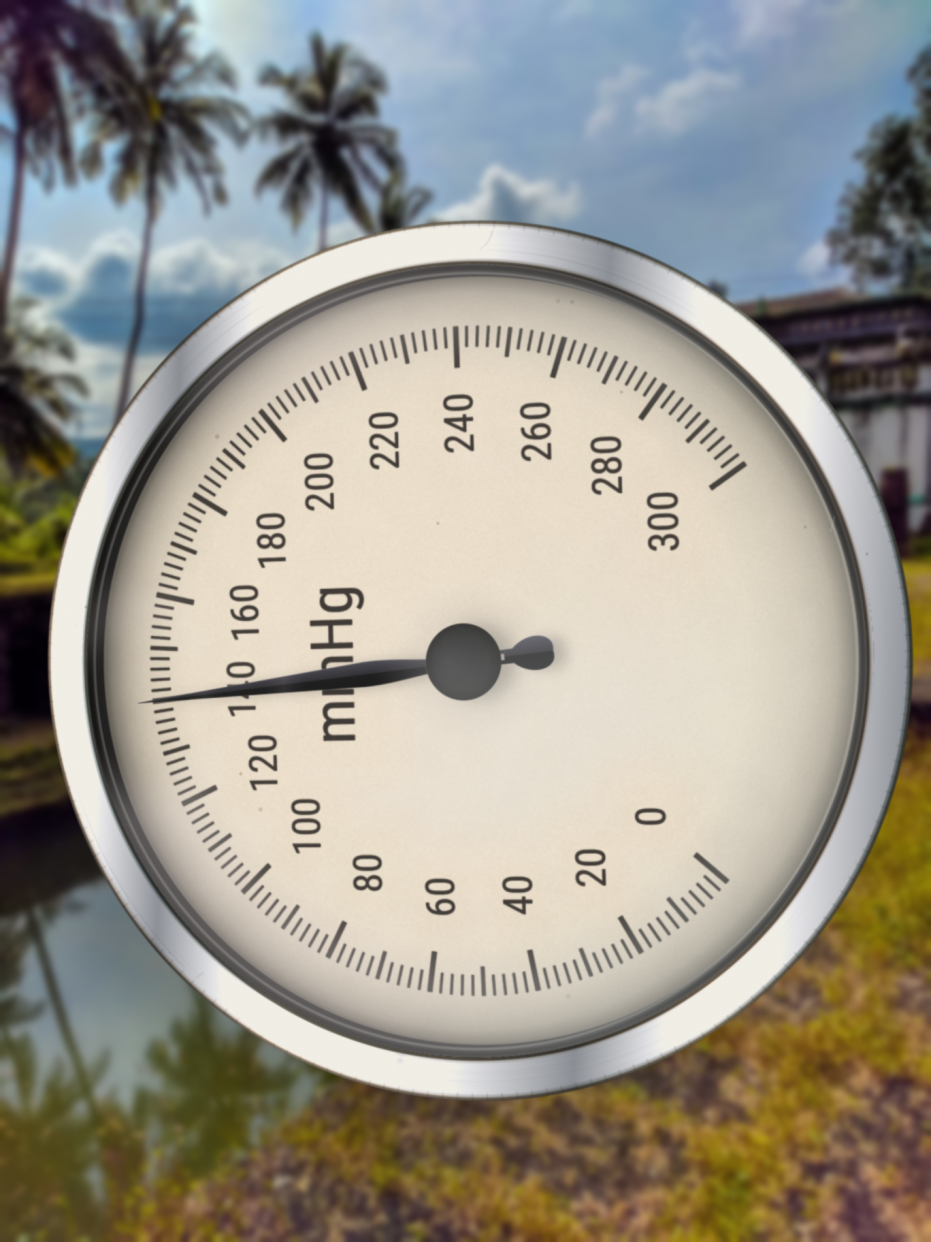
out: 140 mmHg
